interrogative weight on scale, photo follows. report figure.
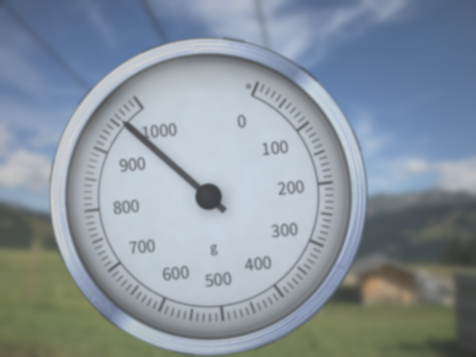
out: 960 g
